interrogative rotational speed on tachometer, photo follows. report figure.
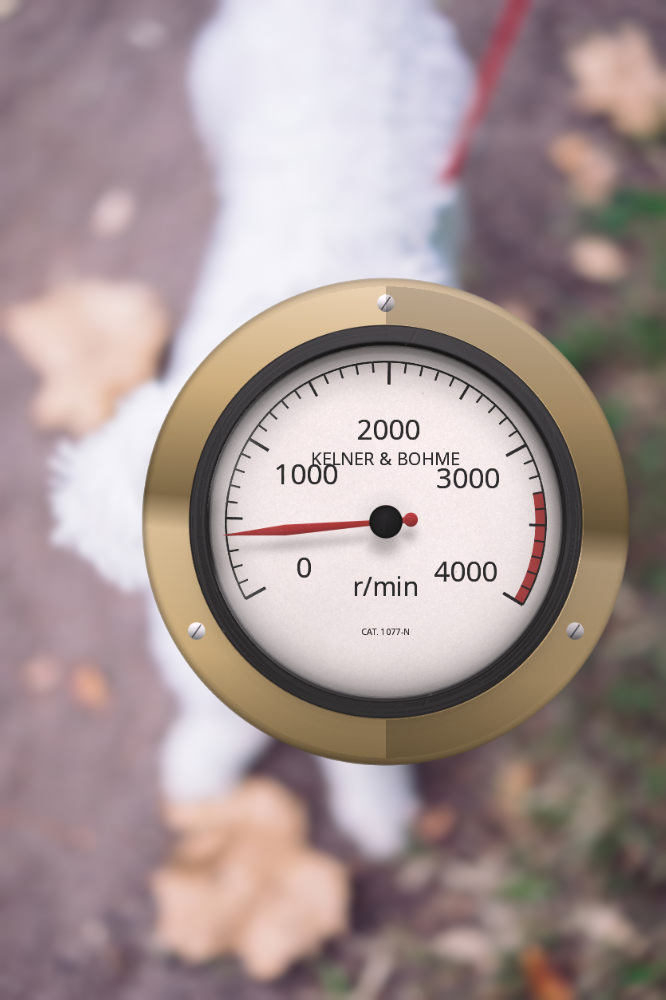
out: 400 rpm
